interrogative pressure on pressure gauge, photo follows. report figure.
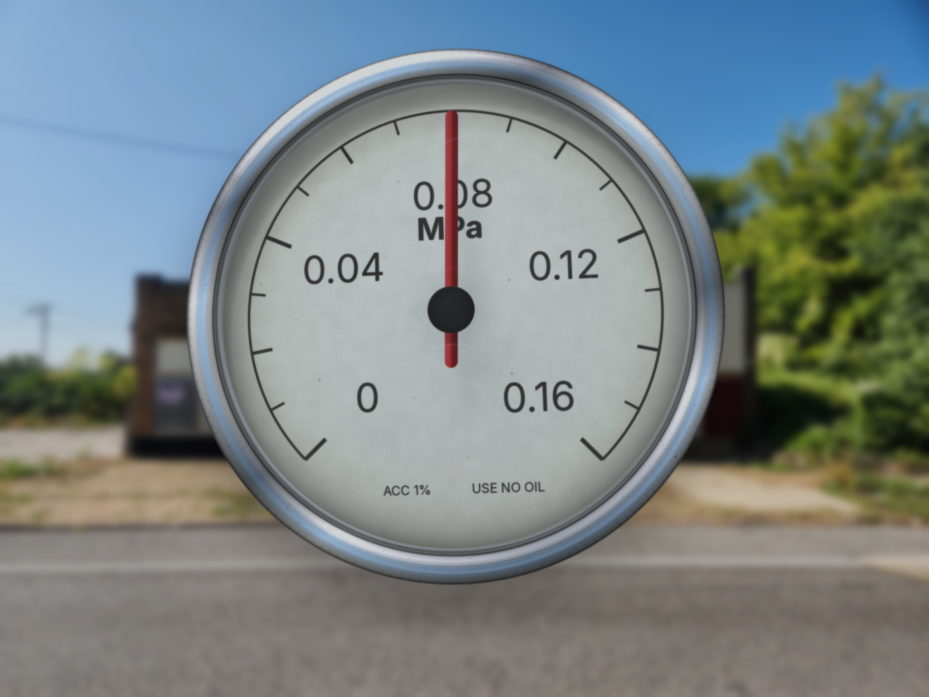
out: 0.08 MPa
